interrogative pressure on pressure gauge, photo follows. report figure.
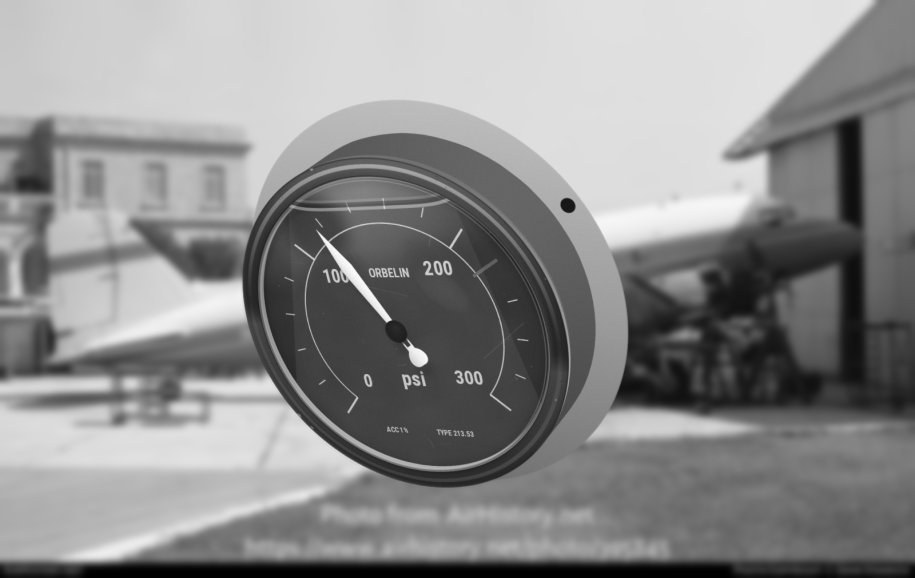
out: 120 psi
